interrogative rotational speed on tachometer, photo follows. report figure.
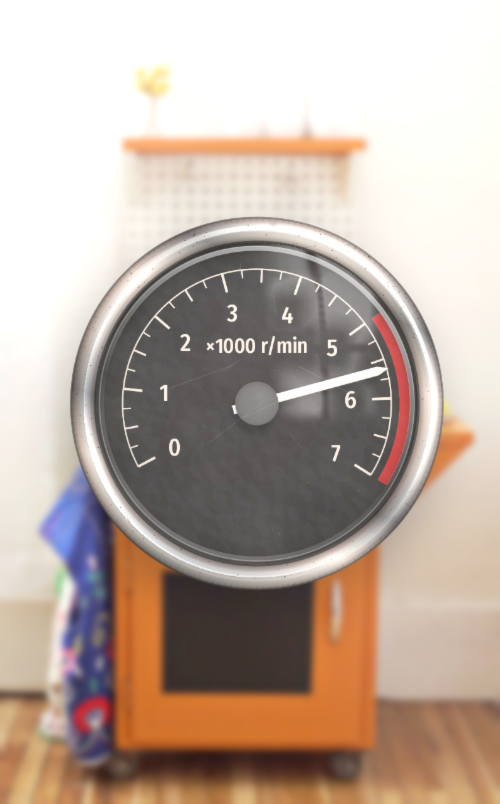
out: 5625 rpm
